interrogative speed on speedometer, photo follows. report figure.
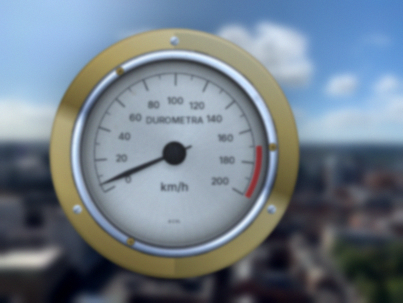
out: 5 km/h
